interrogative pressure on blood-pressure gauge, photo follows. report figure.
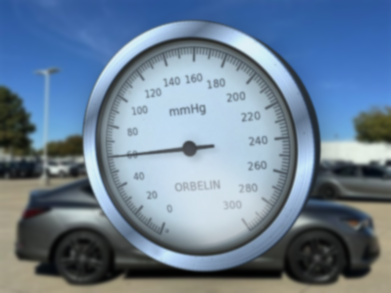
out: 60 mmHg
